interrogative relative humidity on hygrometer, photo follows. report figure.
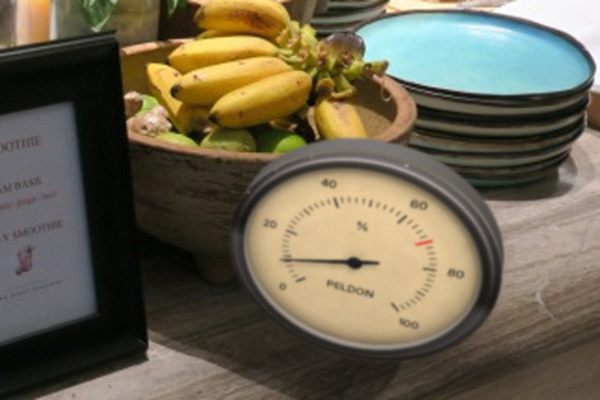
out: 10 %
